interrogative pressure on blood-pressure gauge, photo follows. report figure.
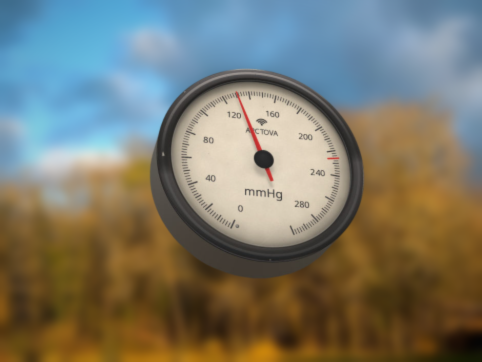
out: 130 mmHg
